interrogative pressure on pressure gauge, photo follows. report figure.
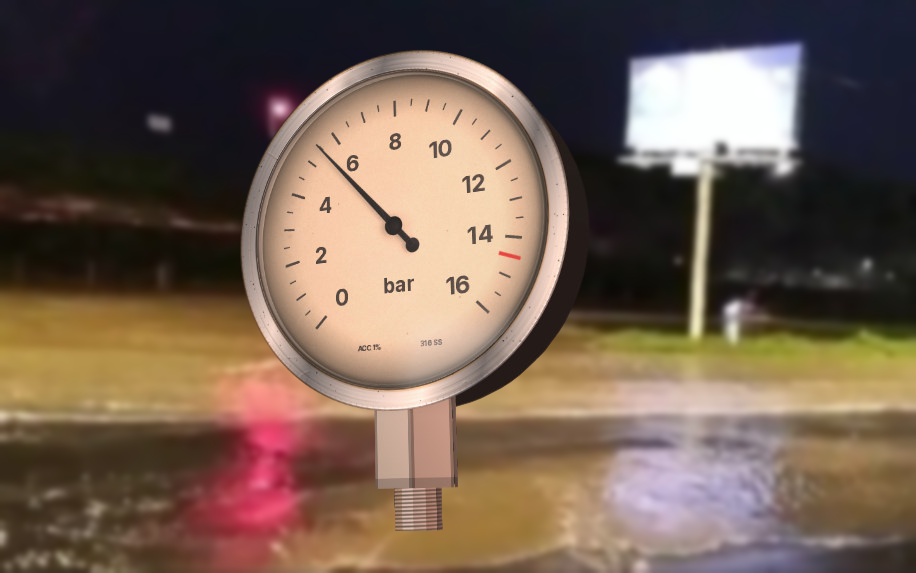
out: 5.5 bar
